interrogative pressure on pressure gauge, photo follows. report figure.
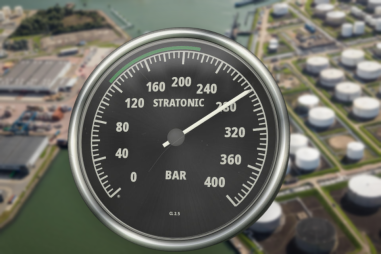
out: 280 bar
